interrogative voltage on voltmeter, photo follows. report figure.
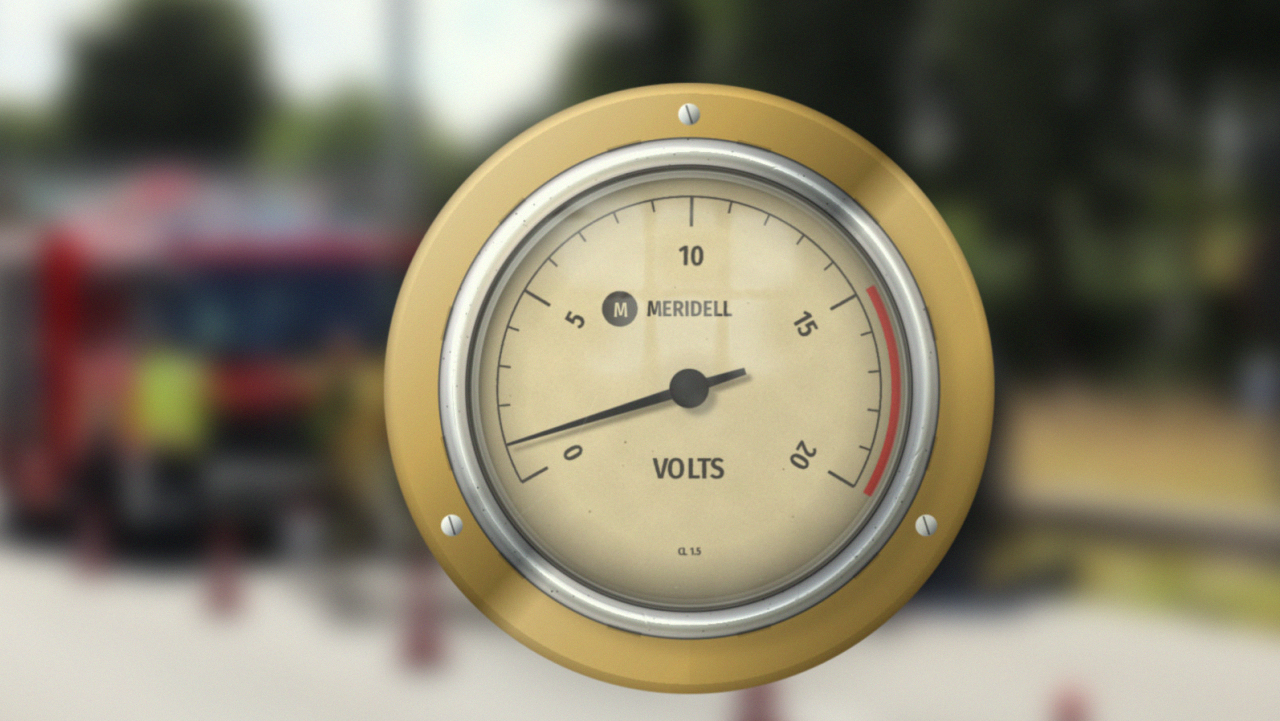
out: 1 V
